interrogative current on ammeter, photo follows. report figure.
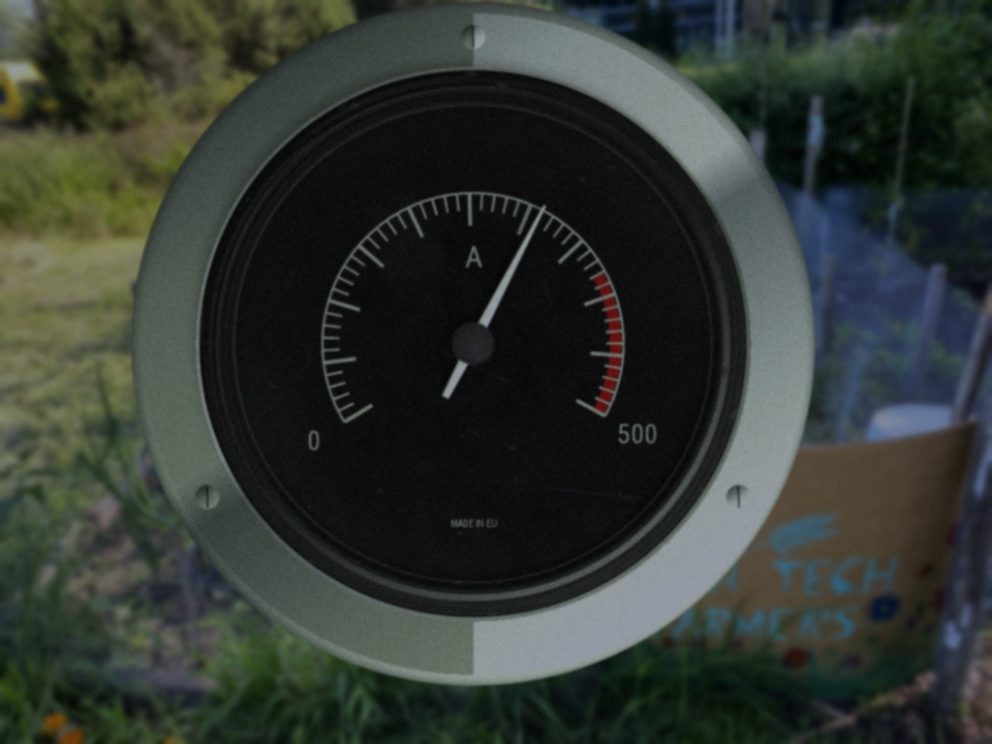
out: 310 A
